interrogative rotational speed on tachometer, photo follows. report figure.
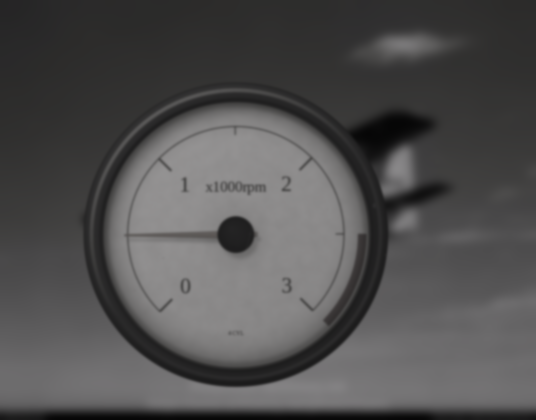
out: 500 rpm
